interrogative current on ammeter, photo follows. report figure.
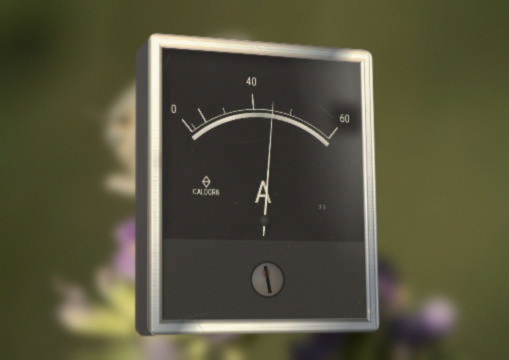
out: 45 A
